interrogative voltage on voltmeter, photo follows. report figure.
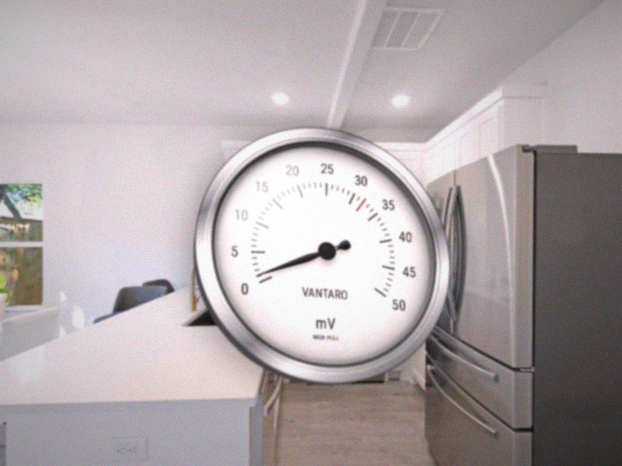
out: 1 mV
